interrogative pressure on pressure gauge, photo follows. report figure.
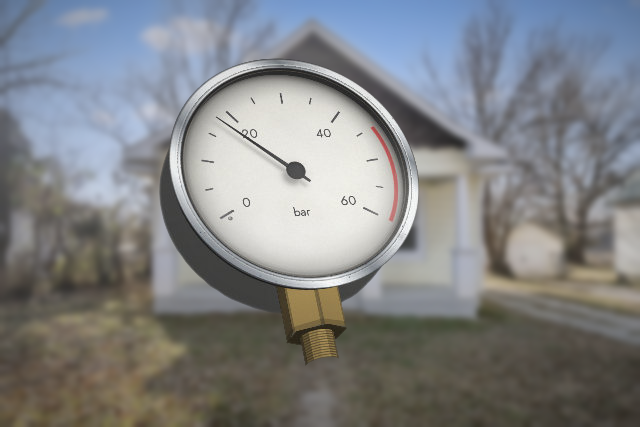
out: 17.5 bar
